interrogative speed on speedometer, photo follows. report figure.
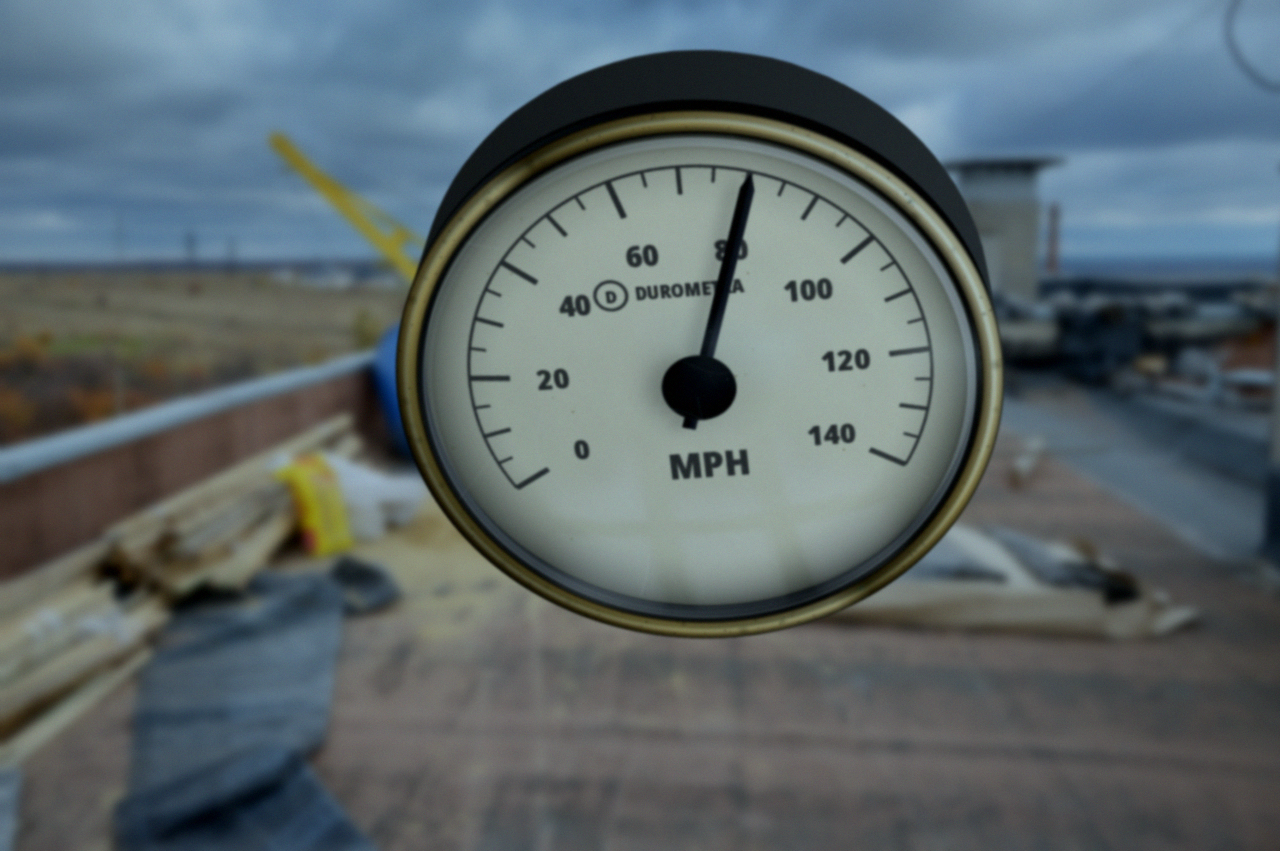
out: 80 mph
